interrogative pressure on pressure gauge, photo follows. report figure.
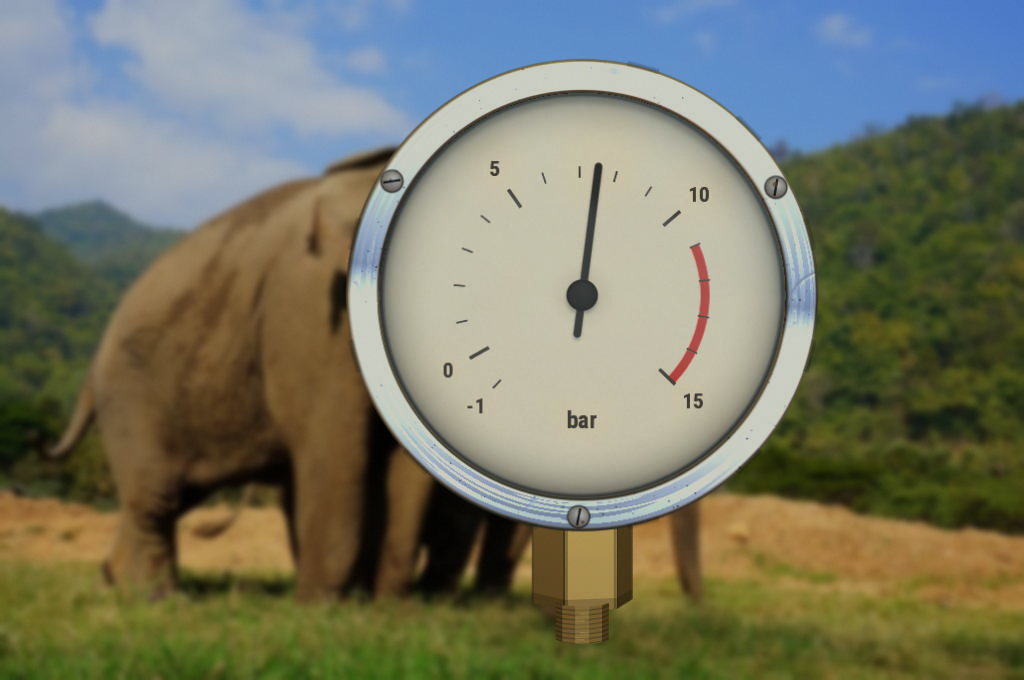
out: 7.5 bar
